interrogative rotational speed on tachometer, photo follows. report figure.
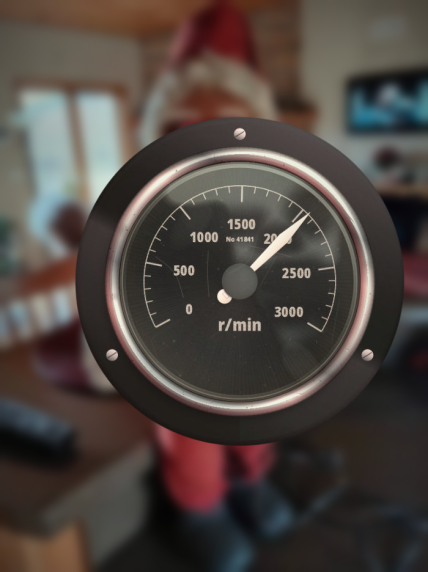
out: 2050 rpm
